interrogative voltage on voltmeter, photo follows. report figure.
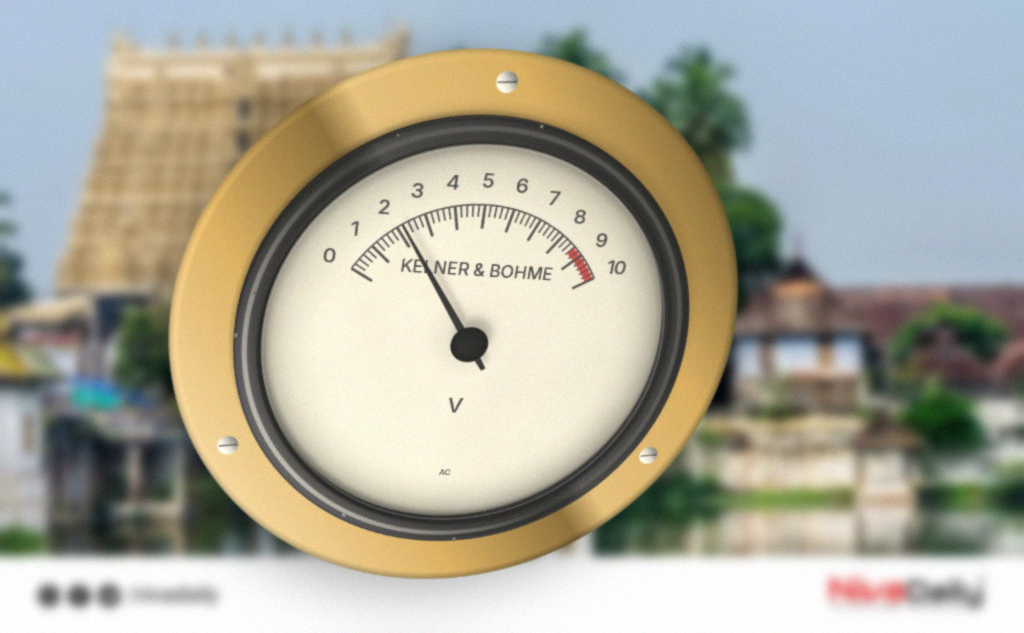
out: 2.2 V
